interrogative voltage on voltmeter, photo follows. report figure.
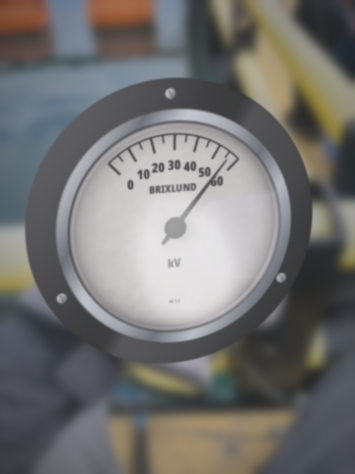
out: 55 kV
